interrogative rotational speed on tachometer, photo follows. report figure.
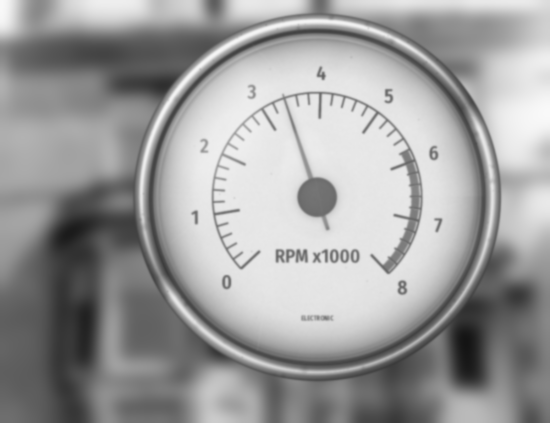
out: 3400 rpm
